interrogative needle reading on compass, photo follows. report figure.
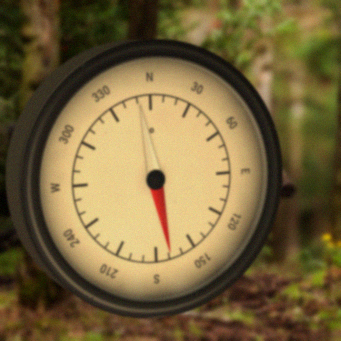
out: 170 °
